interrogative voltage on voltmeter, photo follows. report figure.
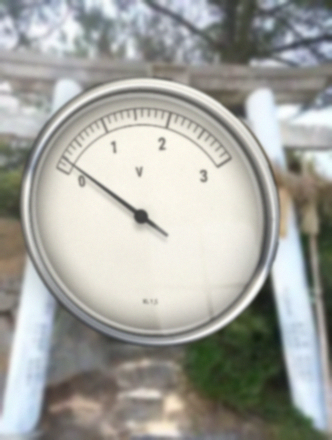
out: 0.2 V
